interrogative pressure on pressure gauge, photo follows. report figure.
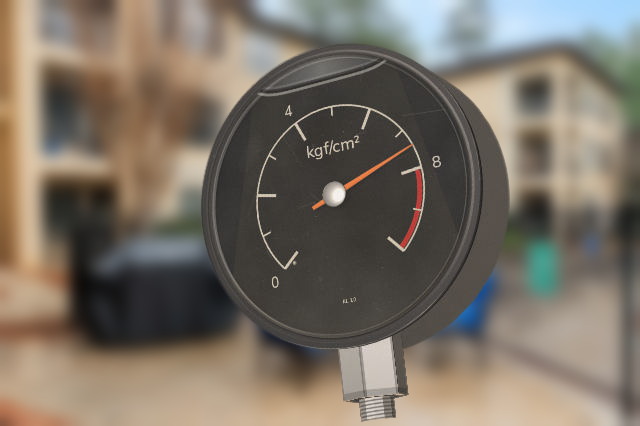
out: 7.5 kg/cm²
